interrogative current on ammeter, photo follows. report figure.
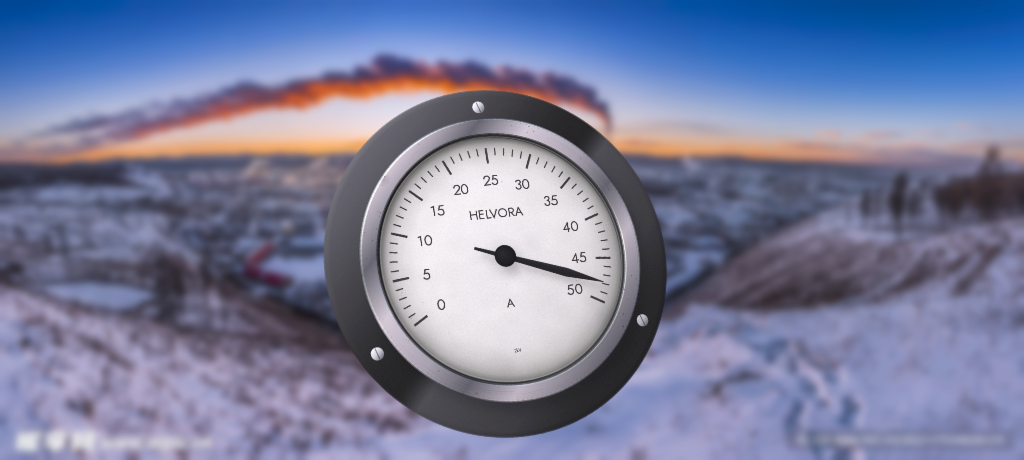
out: 48 A
